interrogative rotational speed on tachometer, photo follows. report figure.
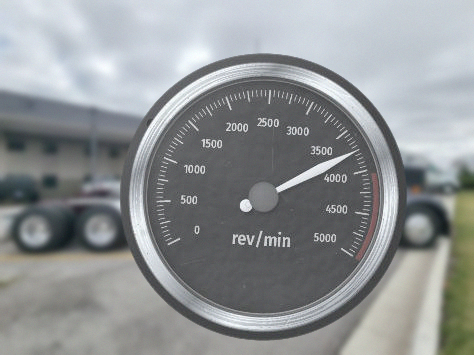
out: 3750 rpm
